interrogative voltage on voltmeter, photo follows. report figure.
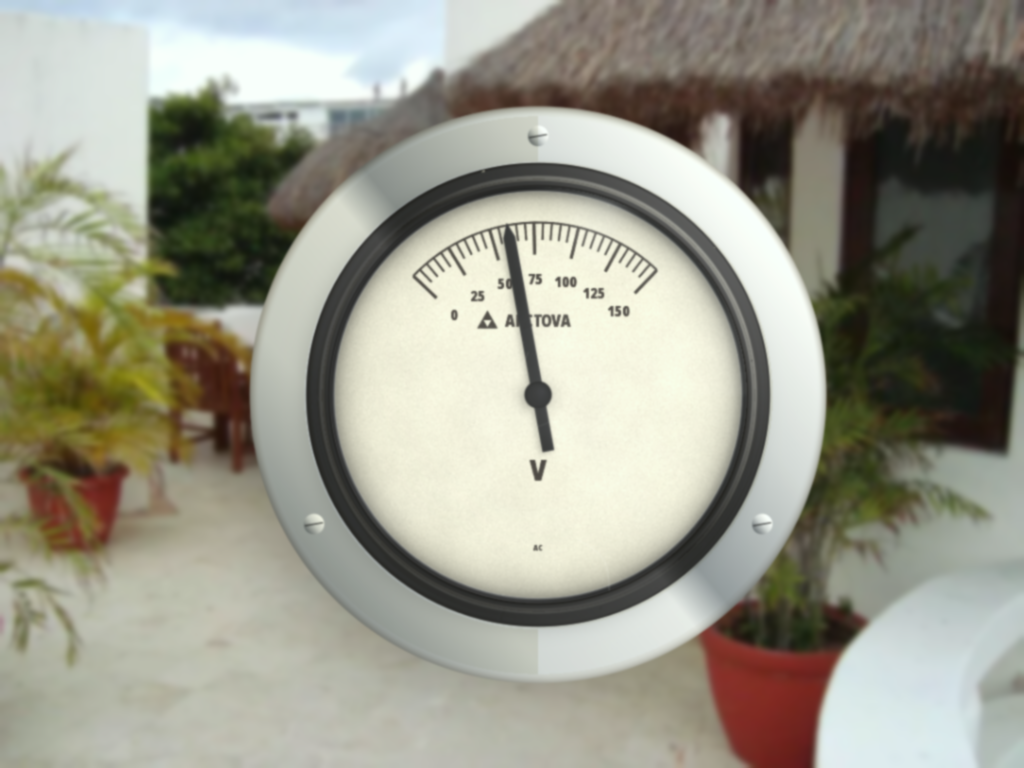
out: 60 V
